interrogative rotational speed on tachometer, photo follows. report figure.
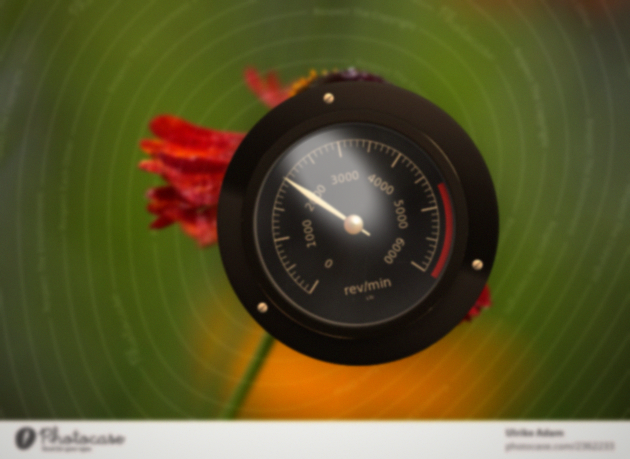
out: 2000 rpm
